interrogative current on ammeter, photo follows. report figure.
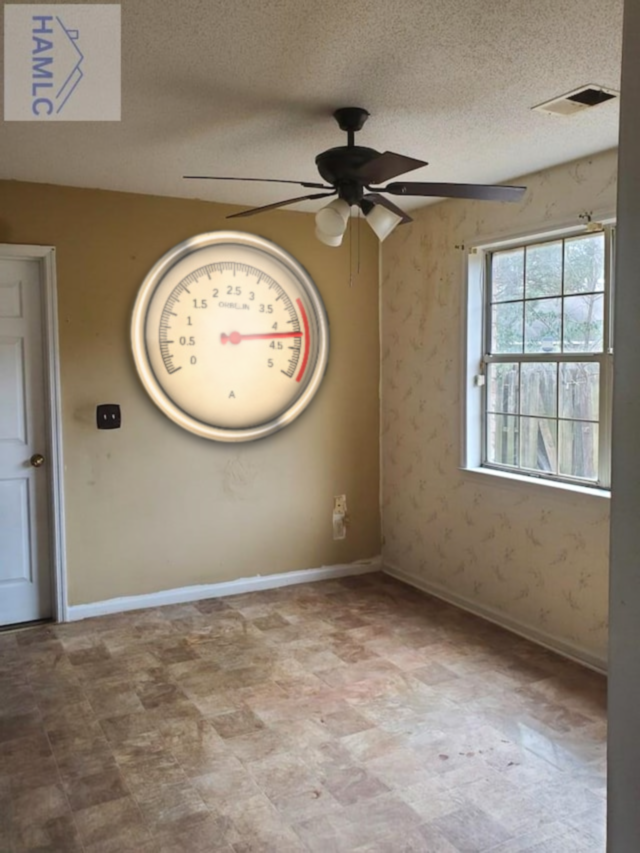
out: 4.25 A
